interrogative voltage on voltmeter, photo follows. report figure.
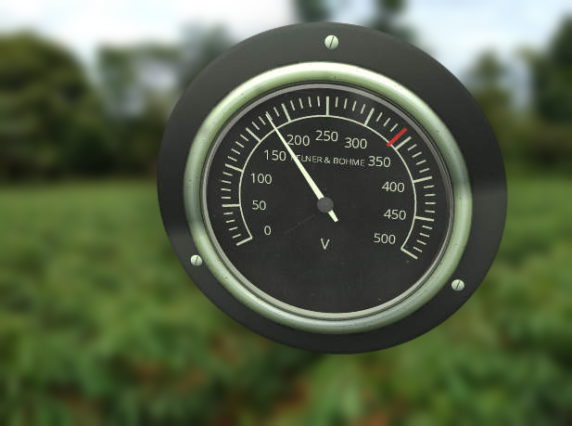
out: 180 V
